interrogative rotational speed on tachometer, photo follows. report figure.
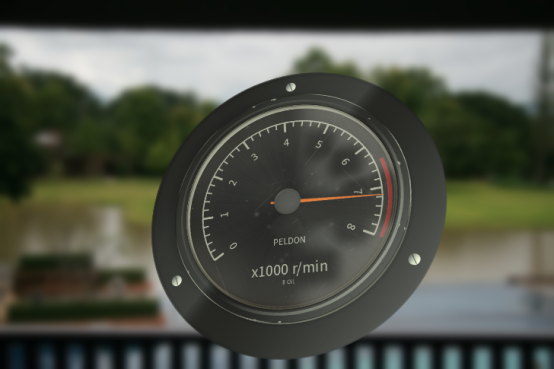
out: 7200 rpm
